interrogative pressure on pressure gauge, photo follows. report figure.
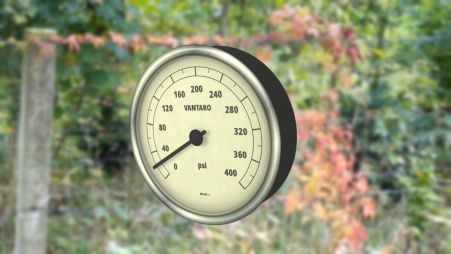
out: 20 psi
